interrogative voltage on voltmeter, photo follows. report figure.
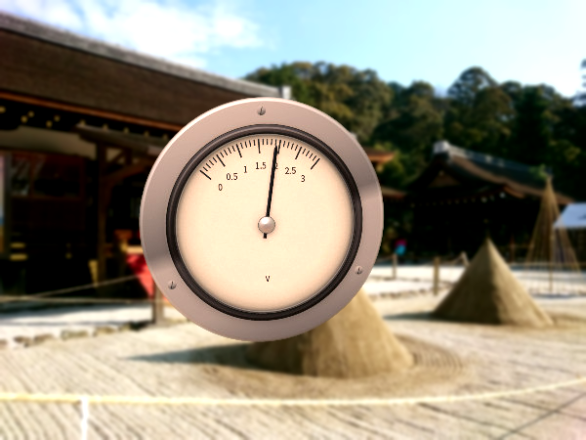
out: 1.9 V
